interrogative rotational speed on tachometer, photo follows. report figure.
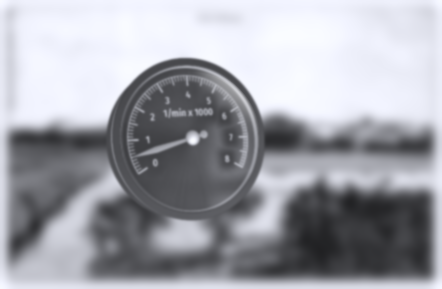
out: 500 rpm
